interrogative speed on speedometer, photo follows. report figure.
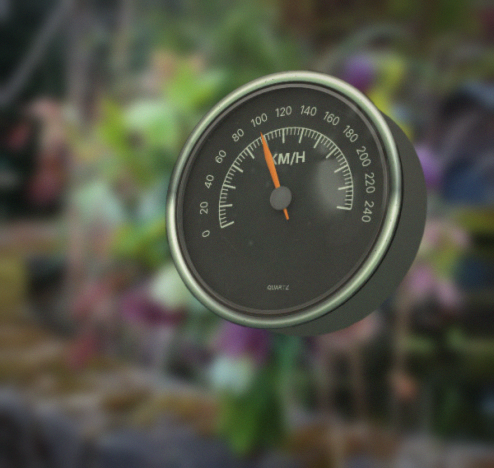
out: 100 km/h
